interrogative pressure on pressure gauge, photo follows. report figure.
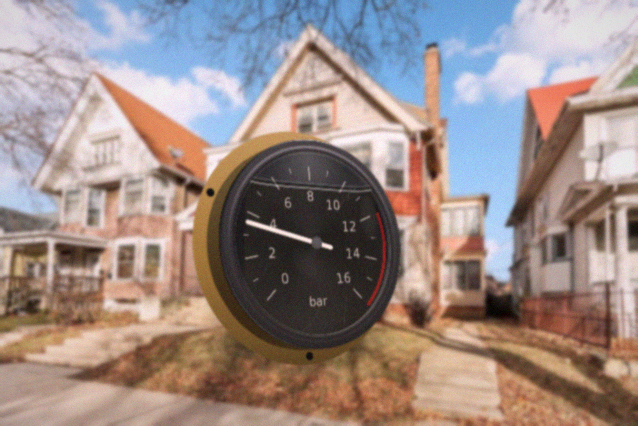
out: 3.5 bar
